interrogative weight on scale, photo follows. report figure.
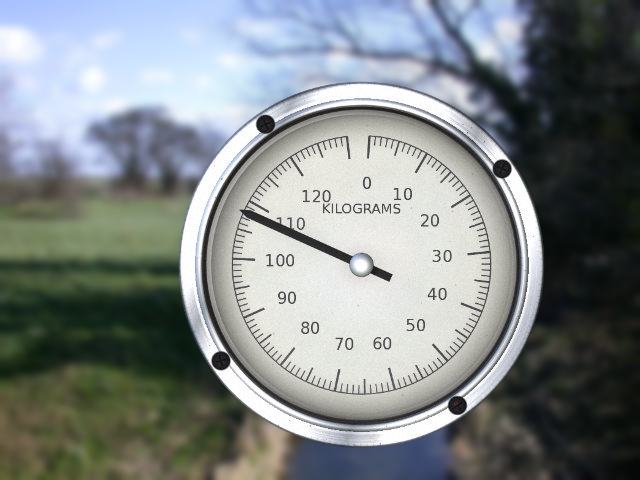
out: 108 kg
